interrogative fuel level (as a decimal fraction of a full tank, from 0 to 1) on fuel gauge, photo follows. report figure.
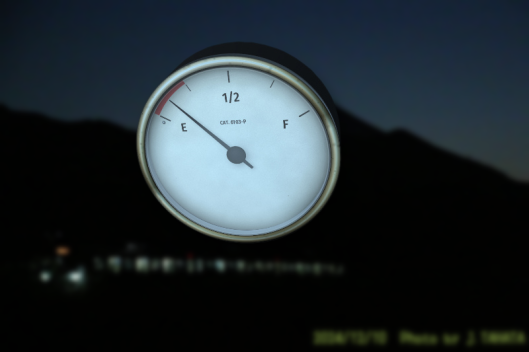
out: 0.125
